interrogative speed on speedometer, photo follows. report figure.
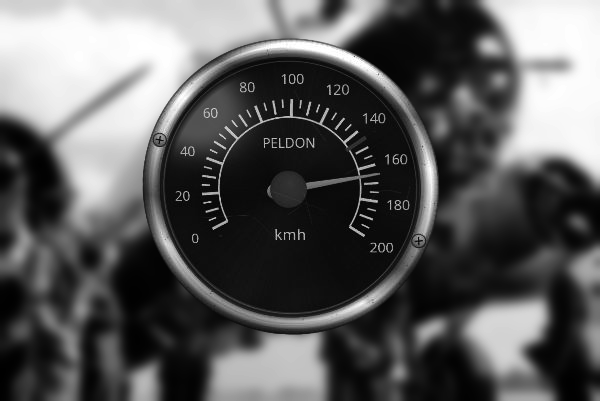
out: 165 km/h
